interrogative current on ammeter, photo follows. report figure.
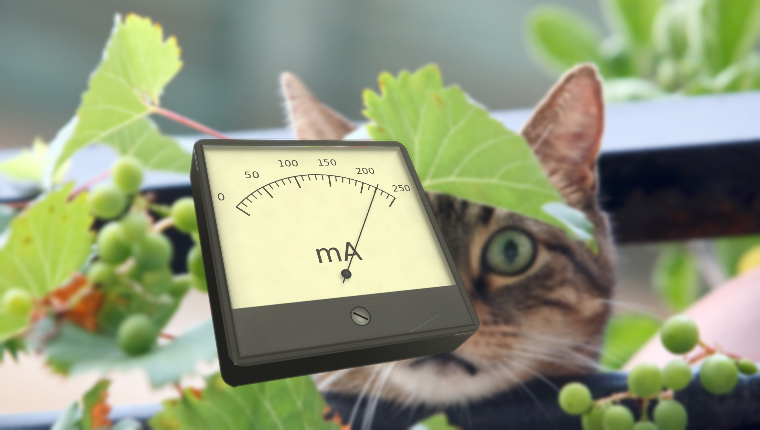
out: 220 mA
